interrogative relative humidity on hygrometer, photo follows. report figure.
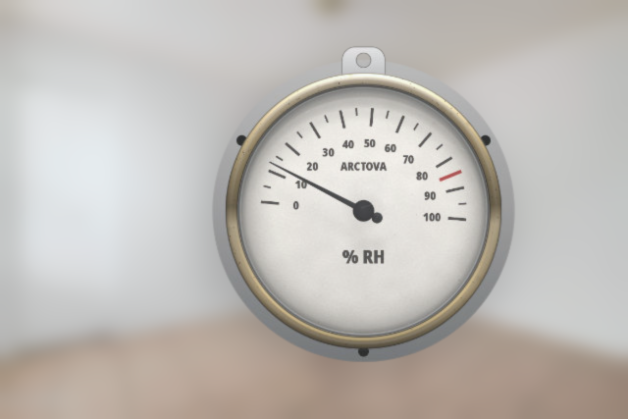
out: 12.5 %
